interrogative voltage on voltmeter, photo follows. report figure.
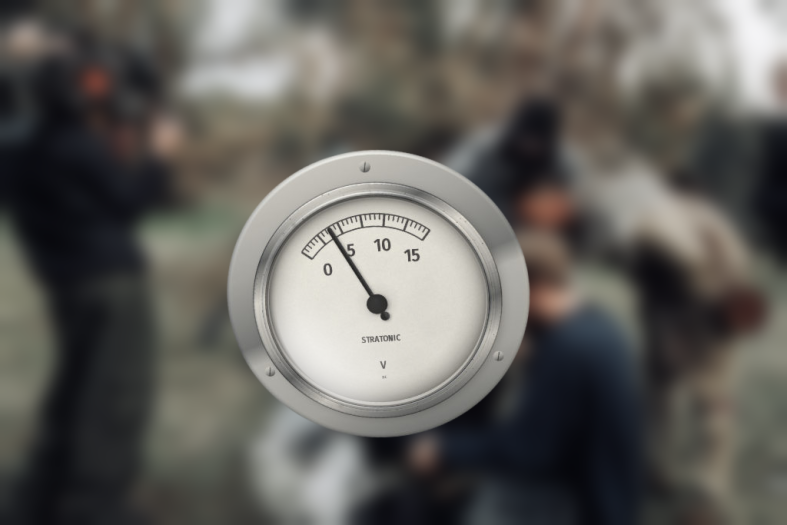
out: 4 V
